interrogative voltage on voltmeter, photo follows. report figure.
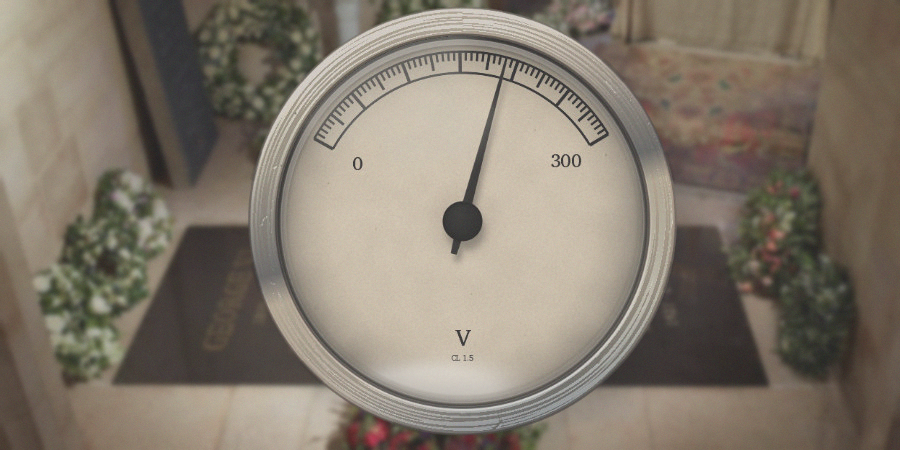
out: 190 V
